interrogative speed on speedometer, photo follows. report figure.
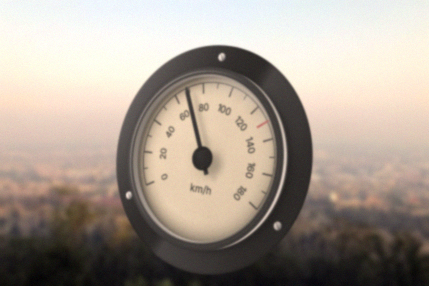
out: 70 km/h
